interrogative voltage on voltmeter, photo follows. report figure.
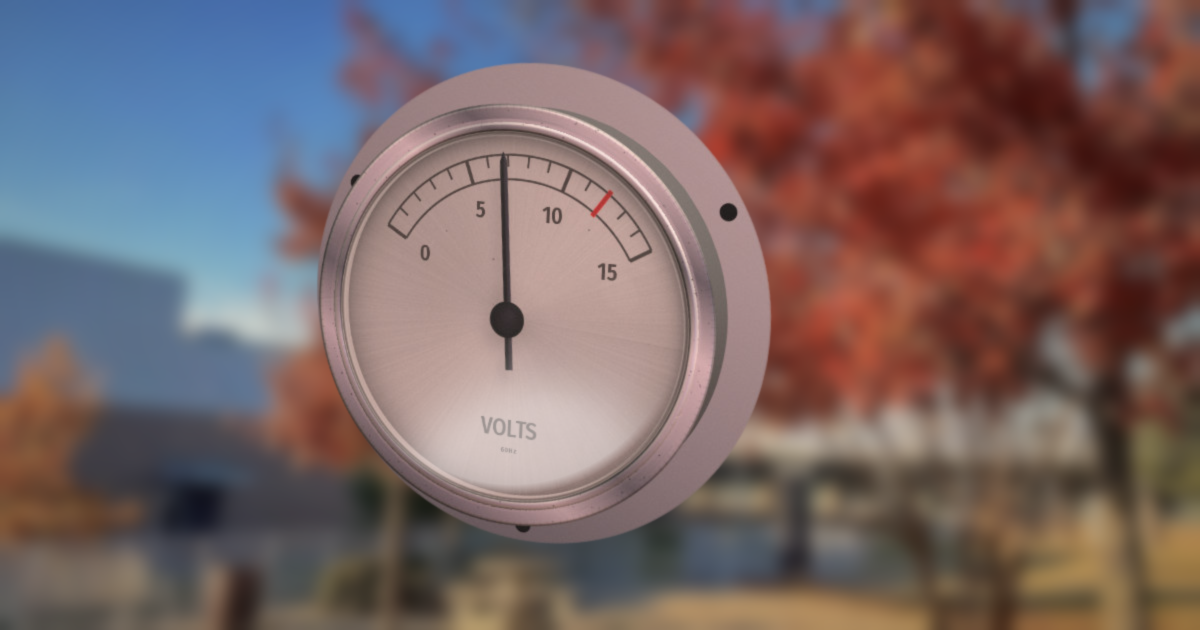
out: 7 V
